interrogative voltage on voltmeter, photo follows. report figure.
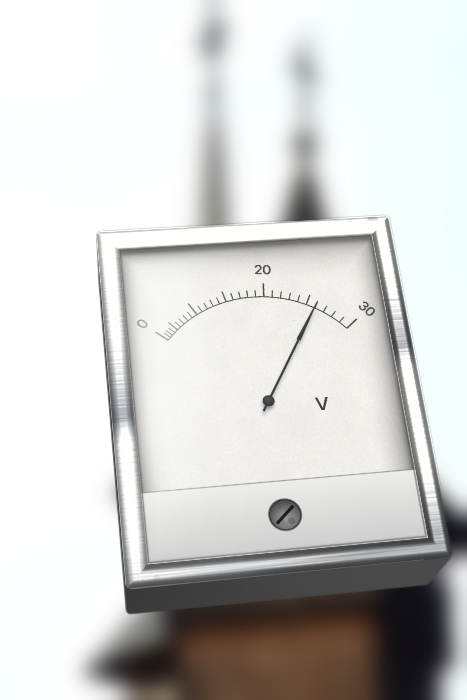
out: 26 V
